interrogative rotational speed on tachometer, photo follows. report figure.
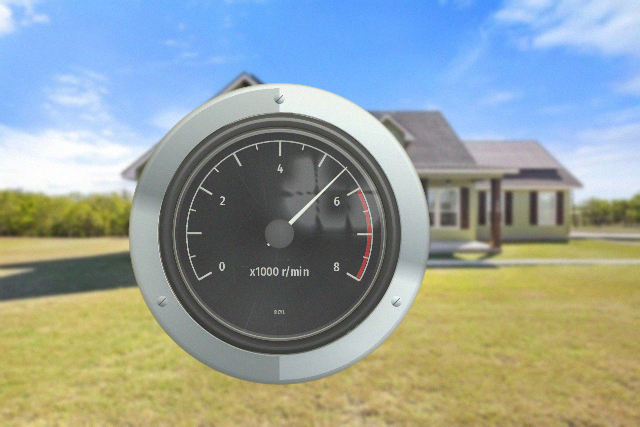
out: 5500 rpm
